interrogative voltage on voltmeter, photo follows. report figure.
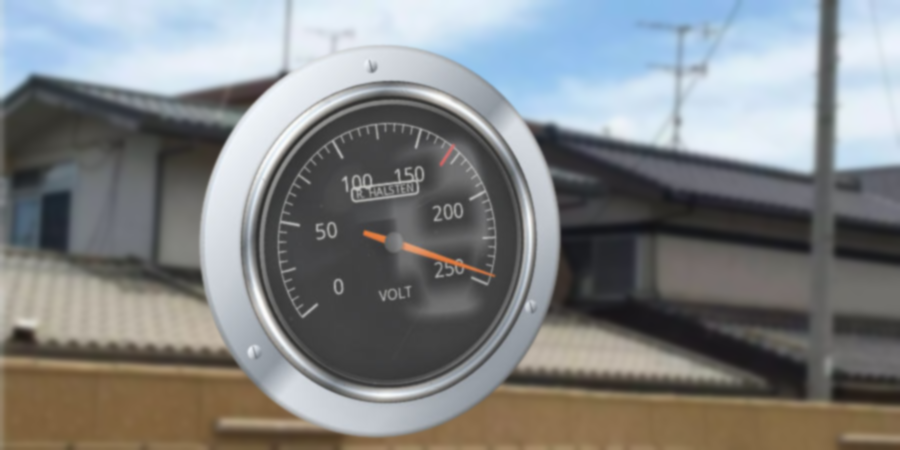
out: 245 V
